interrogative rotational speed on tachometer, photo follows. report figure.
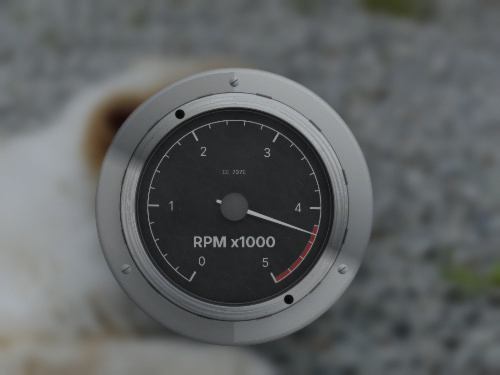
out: 4300 rpm
